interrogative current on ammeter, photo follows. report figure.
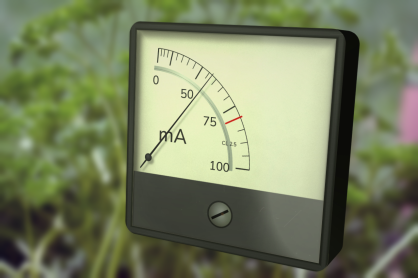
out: 57.5 mA
